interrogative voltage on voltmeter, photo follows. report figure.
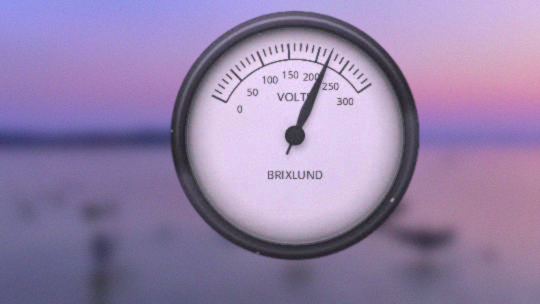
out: 220 V
